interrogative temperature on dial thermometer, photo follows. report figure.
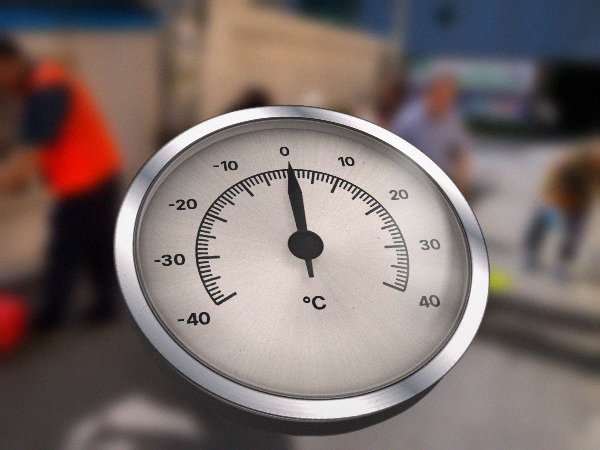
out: 0 °C
